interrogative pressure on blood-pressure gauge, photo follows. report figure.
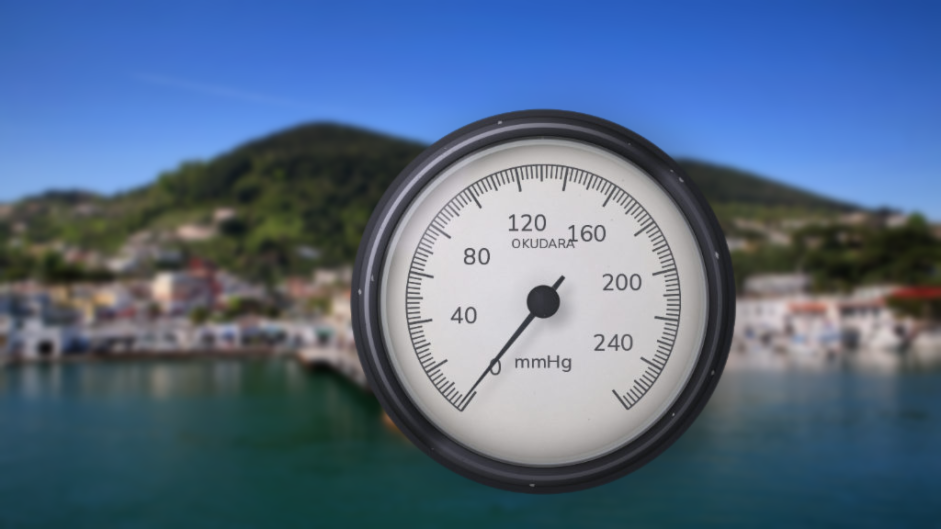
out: 2 mmHg
